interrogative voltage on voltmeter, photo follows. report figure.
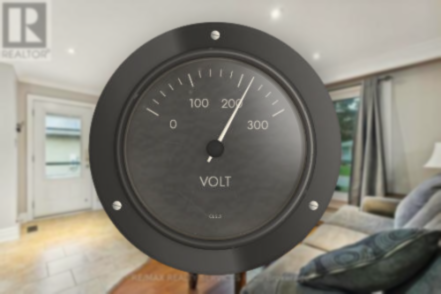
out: 220 V
